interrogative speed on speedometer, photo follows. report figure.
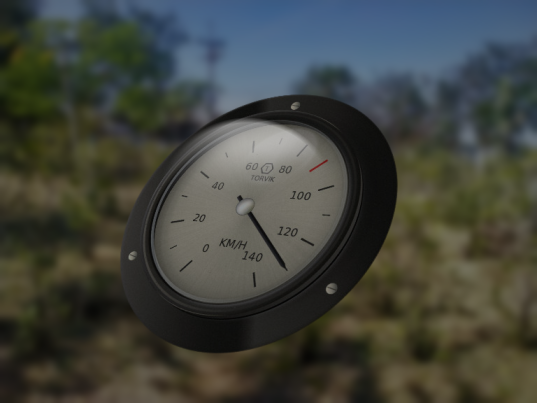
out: 130 km/h
